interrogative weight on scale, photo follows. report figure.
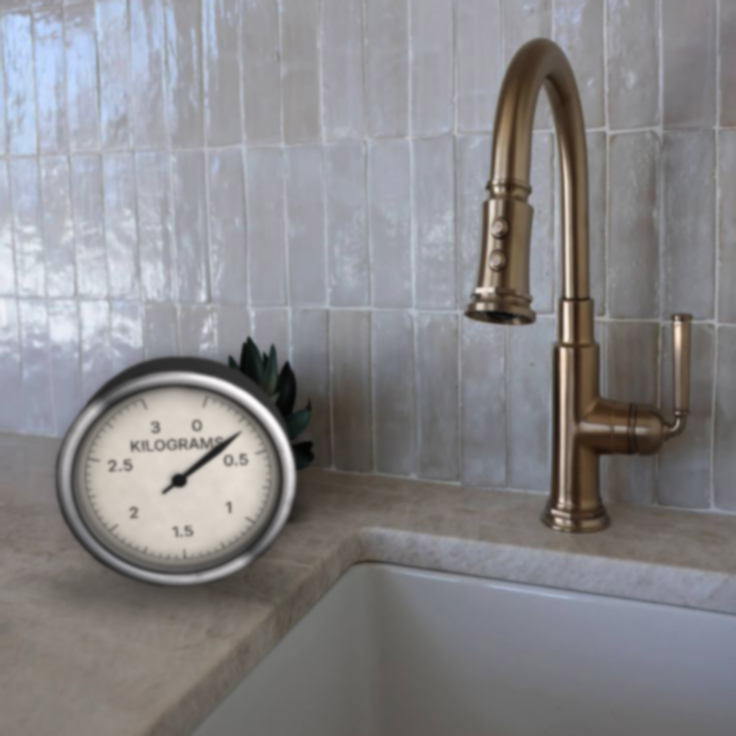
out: 0.3 kg
